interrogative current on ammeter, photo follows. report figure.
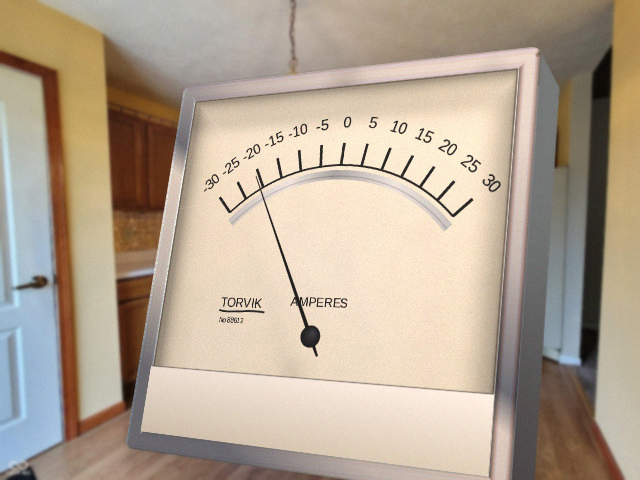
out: -20 A
